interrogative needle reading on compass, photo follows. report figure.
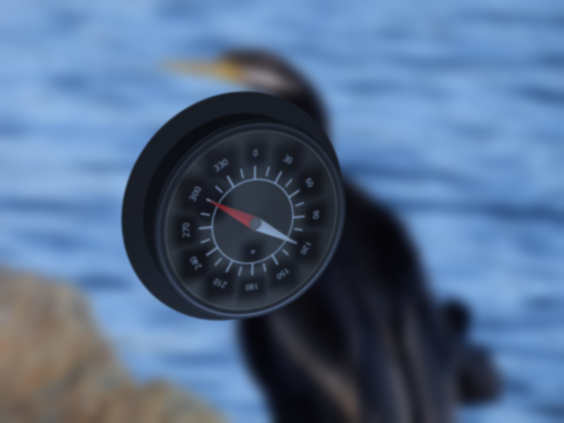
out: 300 °
